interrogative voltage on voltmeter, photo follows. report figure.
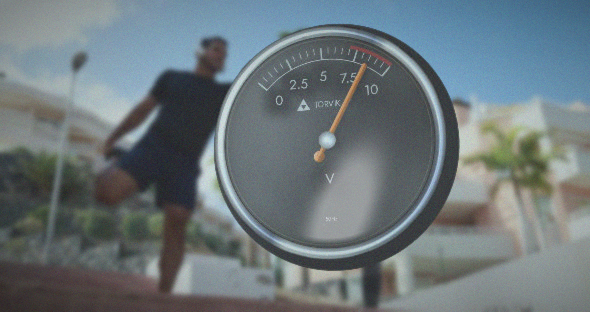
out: 8.5 V
